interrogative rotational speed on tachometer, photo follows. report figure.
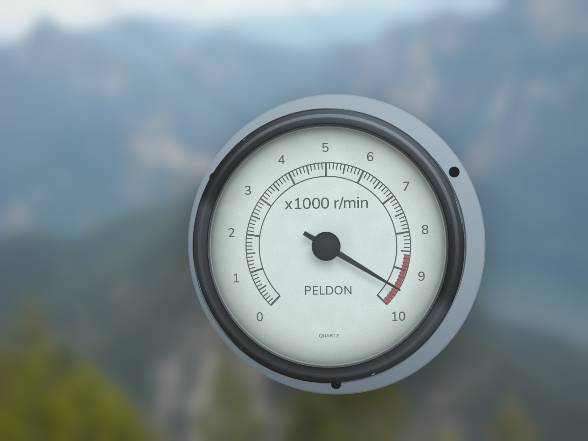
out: 9500 rpm
